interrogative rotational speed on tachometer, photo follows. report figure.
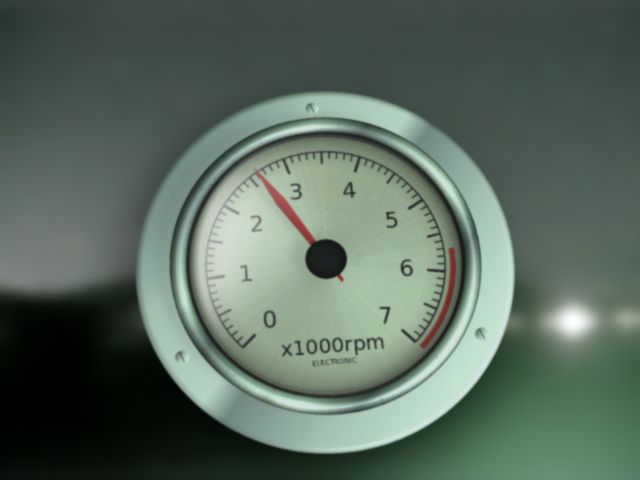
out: 2600 rpm
